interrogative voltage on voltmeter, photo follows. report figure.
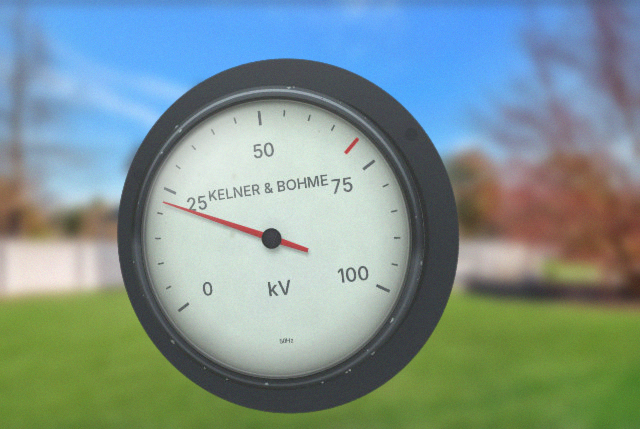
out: 22.5 kV
